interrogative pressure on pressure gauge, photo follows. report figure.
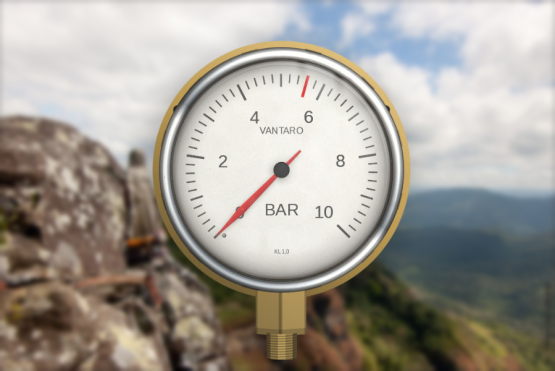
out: 0 bar
